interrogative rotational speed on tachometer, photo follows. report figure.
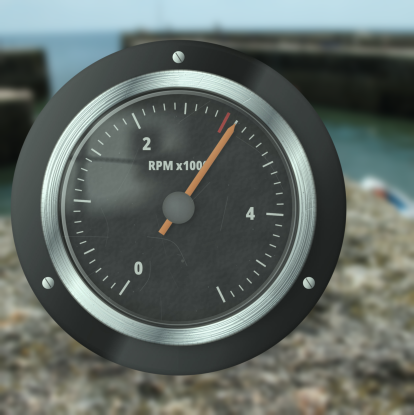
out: 3000 rpm
